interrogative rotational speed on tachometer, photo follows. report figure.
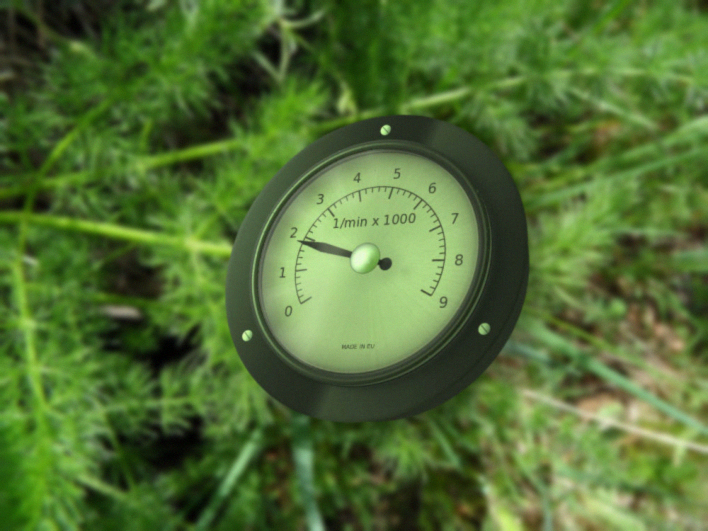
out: 1800 rpm
